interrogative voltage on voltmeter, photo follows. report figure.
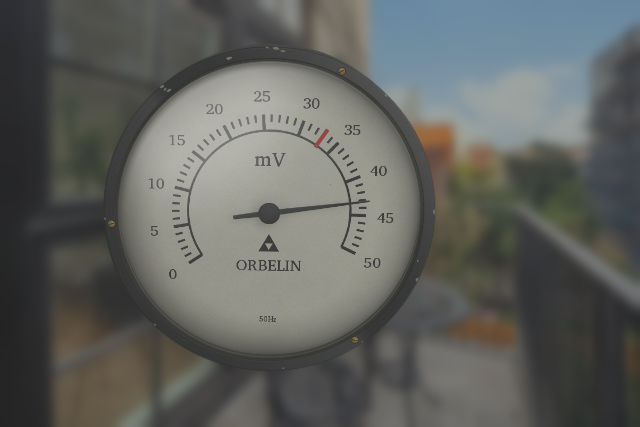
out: 43 mV
